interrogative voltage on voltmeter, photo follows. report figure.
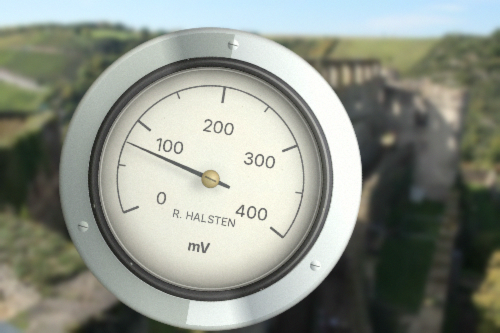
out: 75 mV
